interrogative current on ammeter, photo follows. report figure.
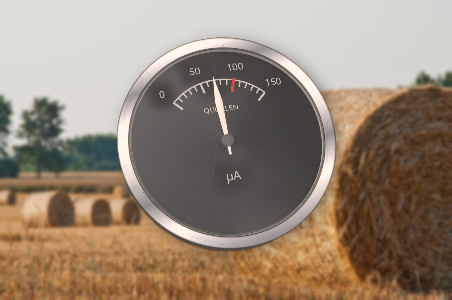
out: 70 µA
